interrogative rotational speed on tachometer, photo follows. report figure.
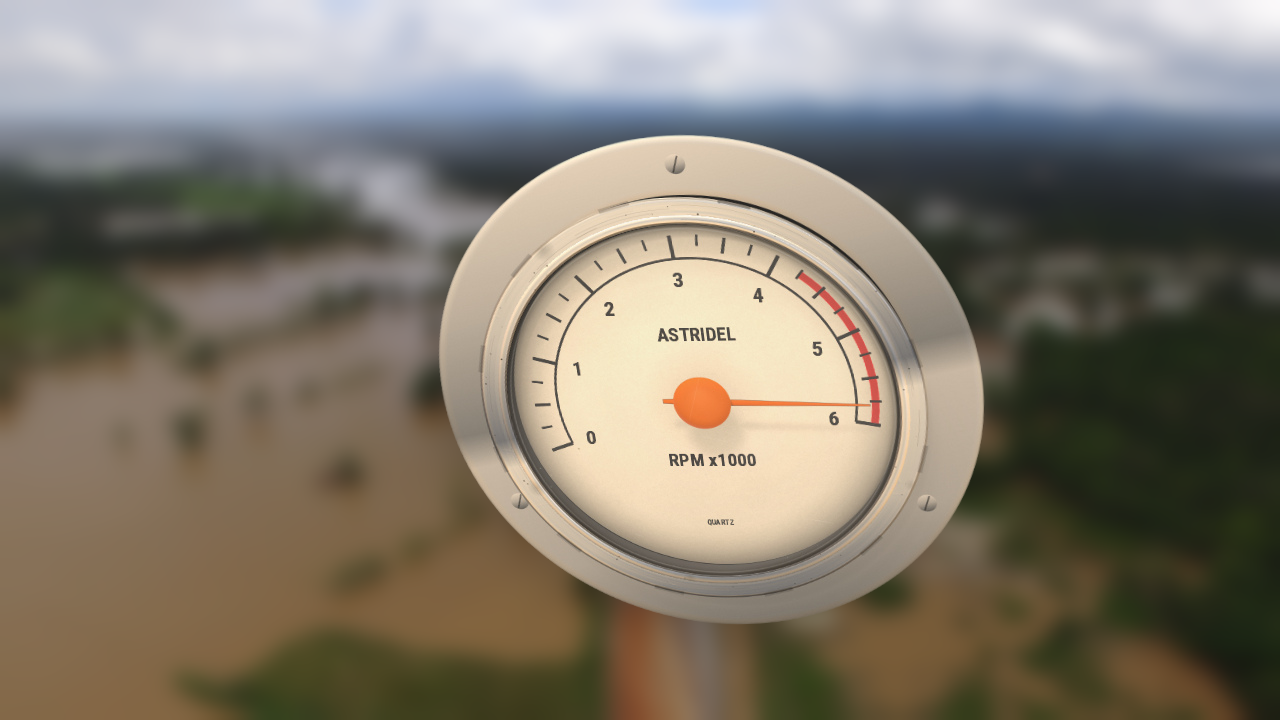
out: 5750 rpm
